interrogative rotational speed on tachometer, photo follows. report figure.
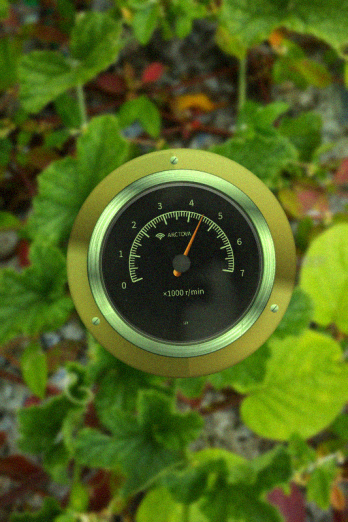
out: 4500 rpm
